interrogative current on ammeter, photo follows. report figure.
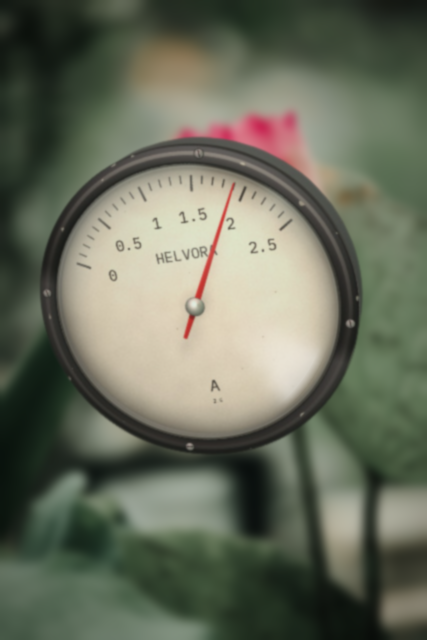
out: 1.9 A
